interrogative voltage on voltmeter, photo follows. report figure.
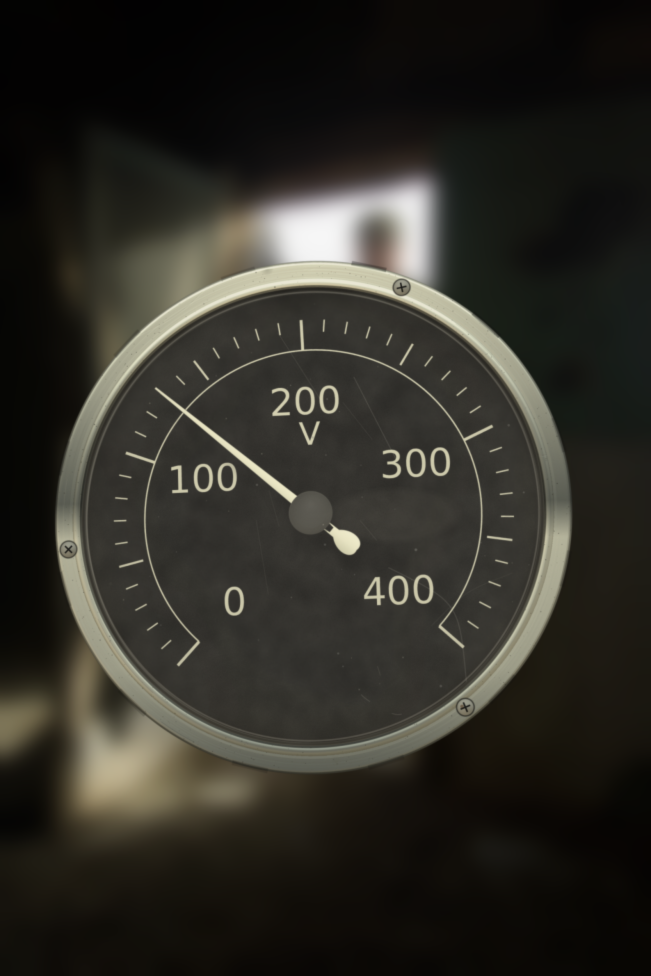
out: 130 V
